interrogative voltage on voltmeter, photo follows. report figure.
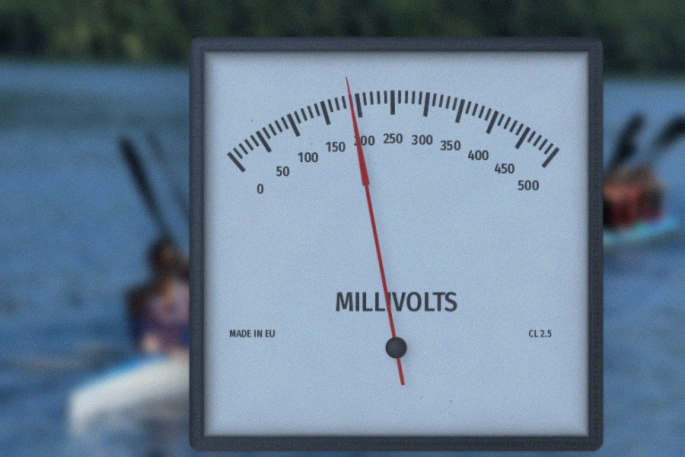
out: 190 mV
